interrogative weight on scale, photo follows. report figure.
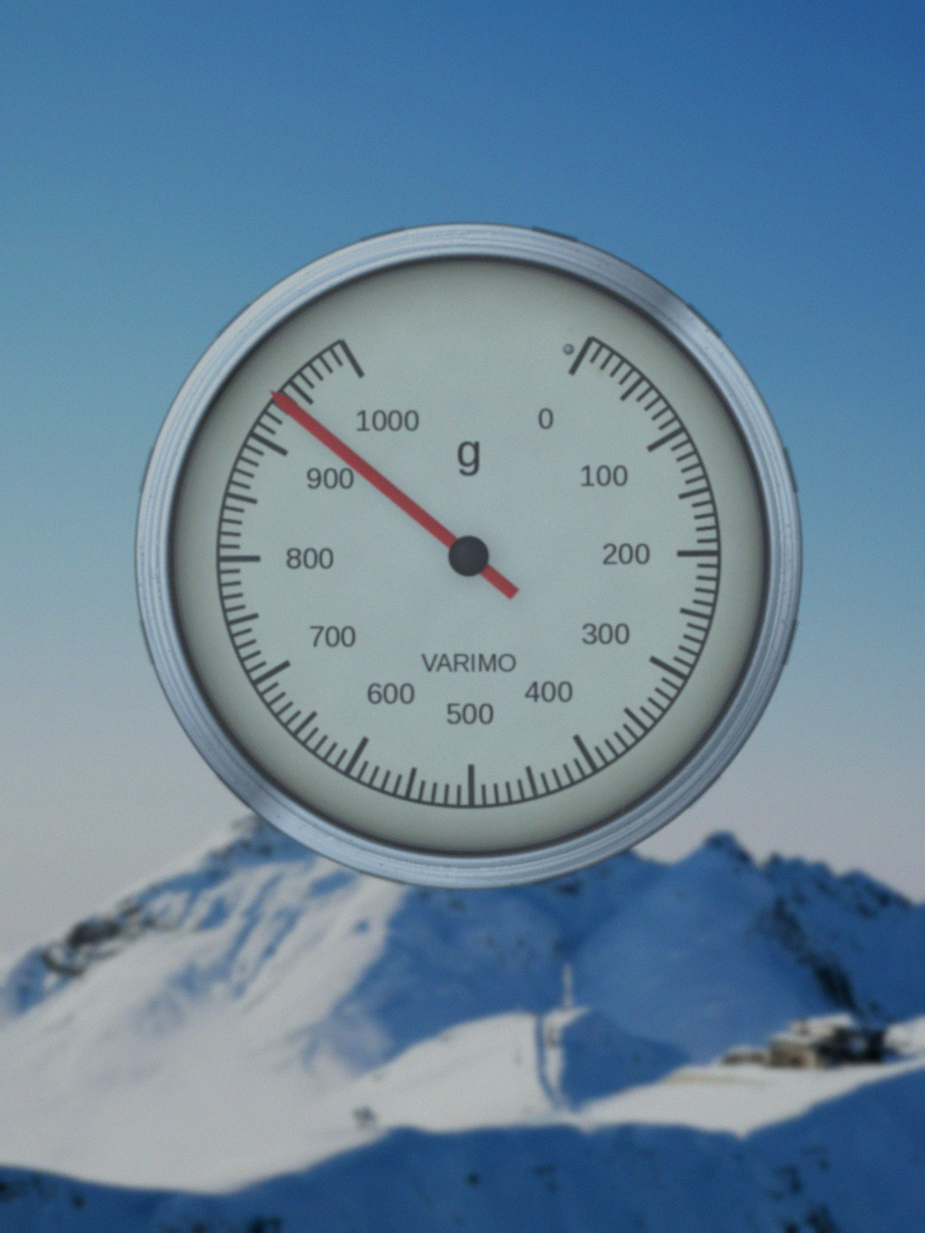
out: 935 g
